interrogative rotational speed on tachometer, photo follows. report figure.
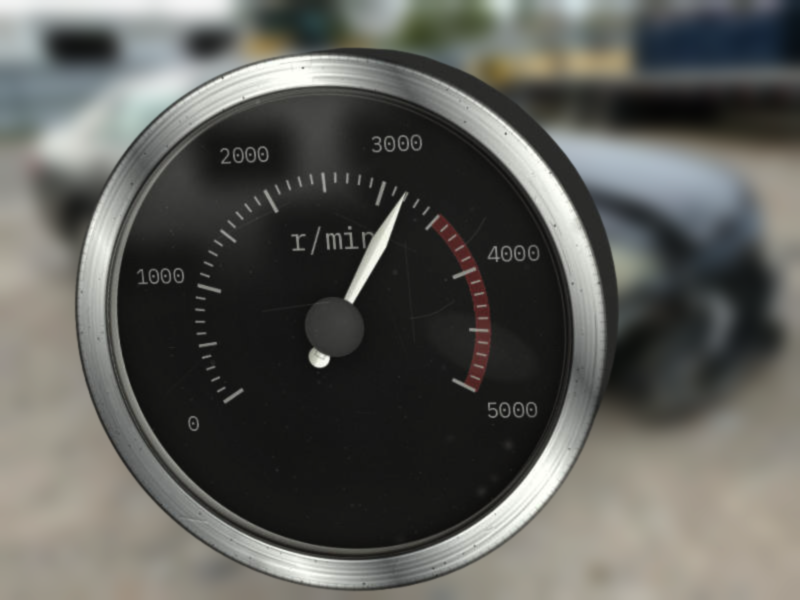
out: 3200 rpm
